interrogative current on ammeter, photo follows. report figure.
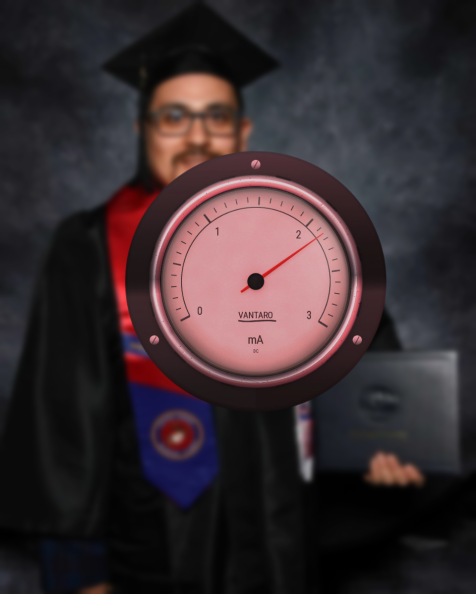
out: 2.15 mA
